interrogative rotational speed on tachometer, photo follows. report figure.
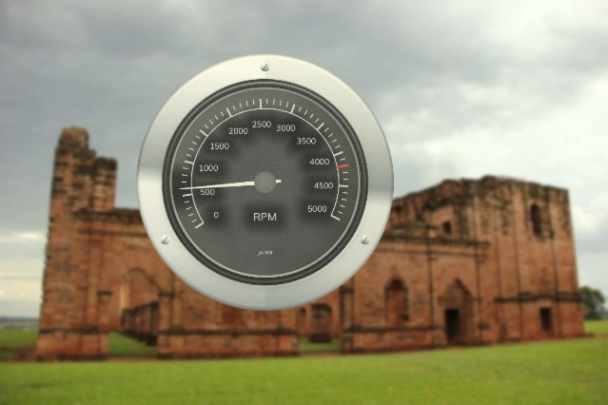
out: 600 rpm
